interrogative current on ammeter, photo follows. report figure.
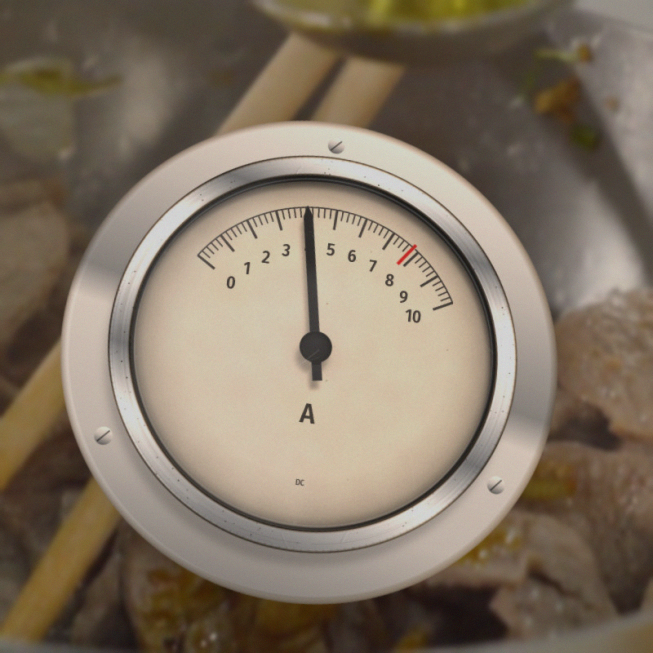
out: 4 A
